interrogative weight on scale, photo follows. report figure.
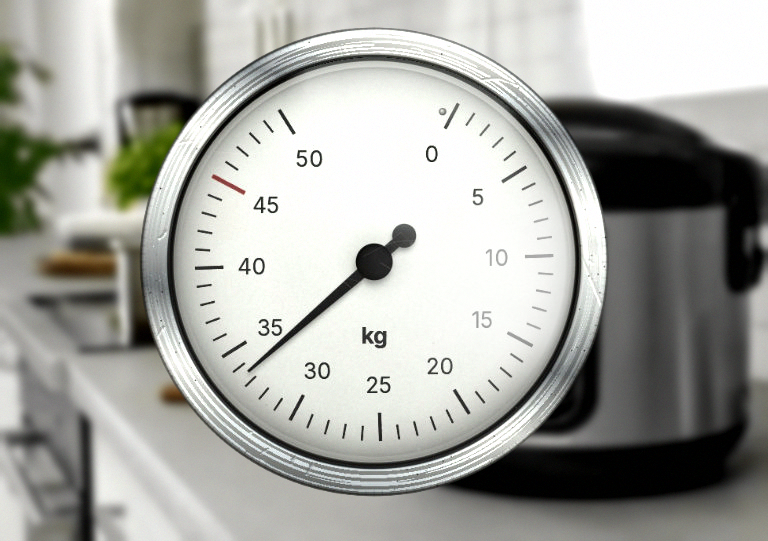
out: 33.5 kg
